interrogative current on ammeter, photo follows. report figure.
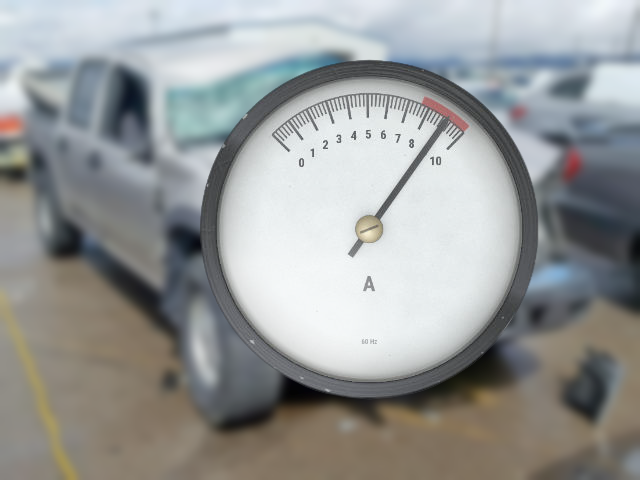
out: 9 A
